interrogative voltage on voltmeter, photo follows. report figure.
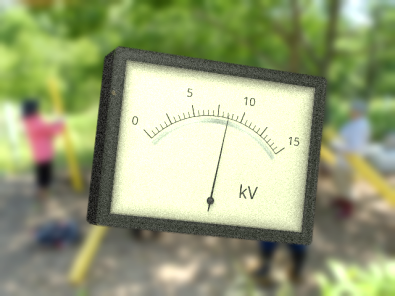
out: 8.5 kV
